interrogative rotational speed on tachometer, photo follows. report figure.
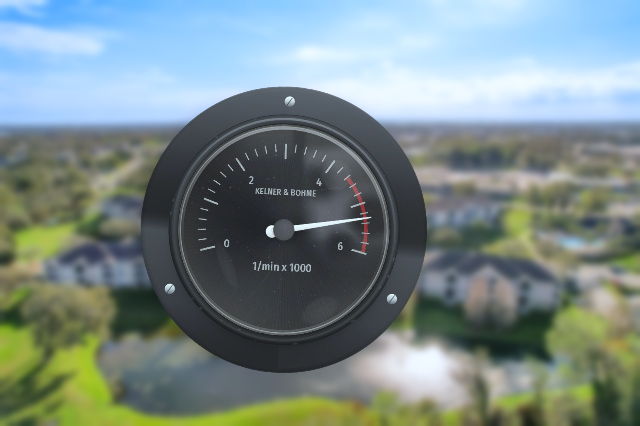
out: 5300 rpm
